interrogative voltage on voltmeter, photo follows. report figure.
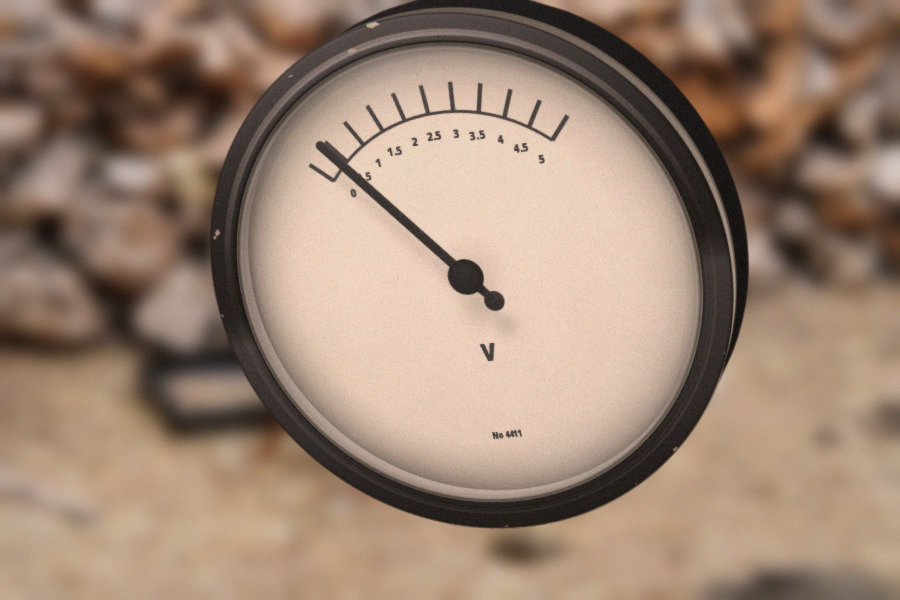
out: 0.5 V
